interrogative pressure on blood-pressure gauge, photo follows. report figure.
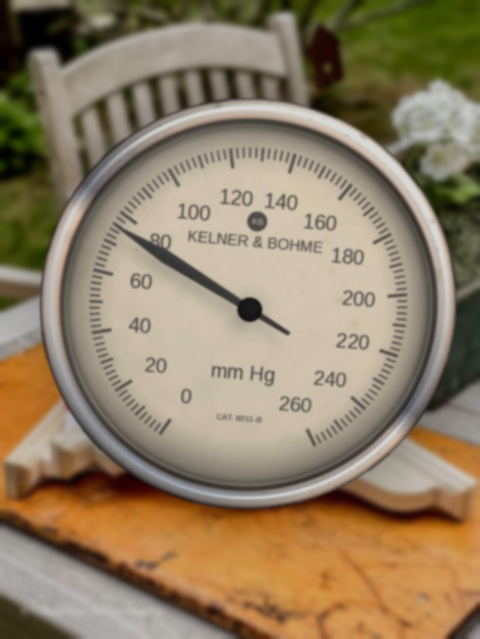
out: 76 mmHg
